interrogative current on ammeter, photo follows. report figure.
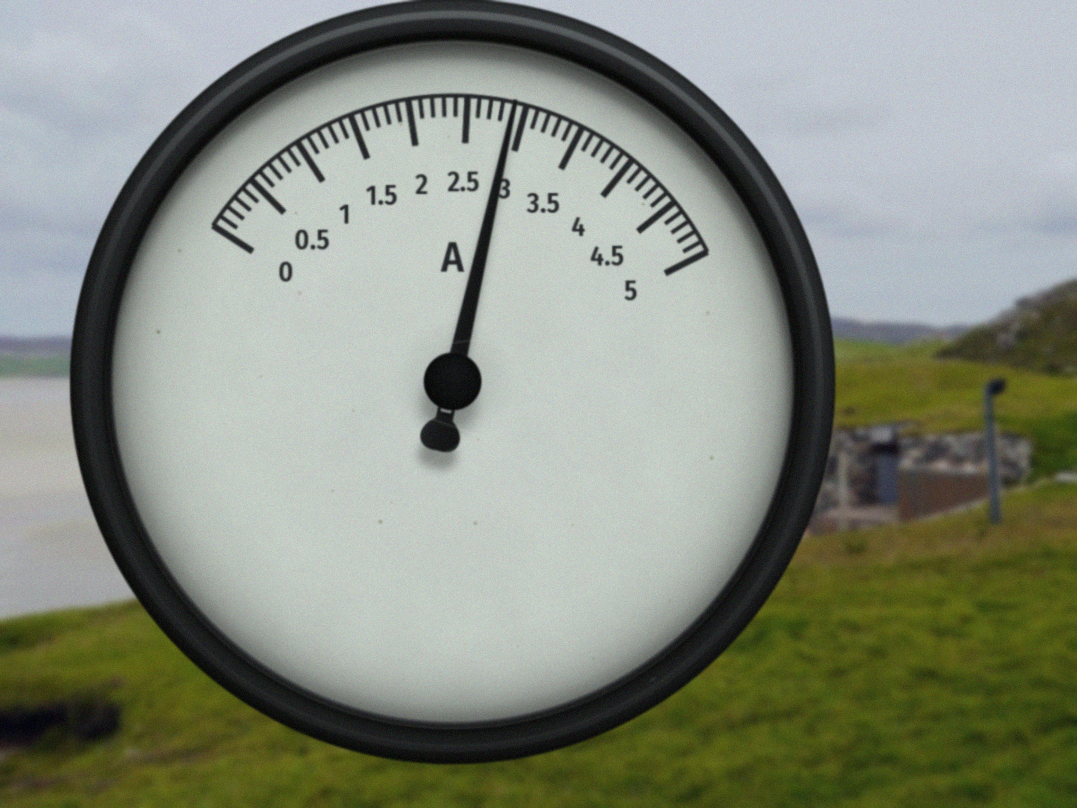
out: 2.9 A
